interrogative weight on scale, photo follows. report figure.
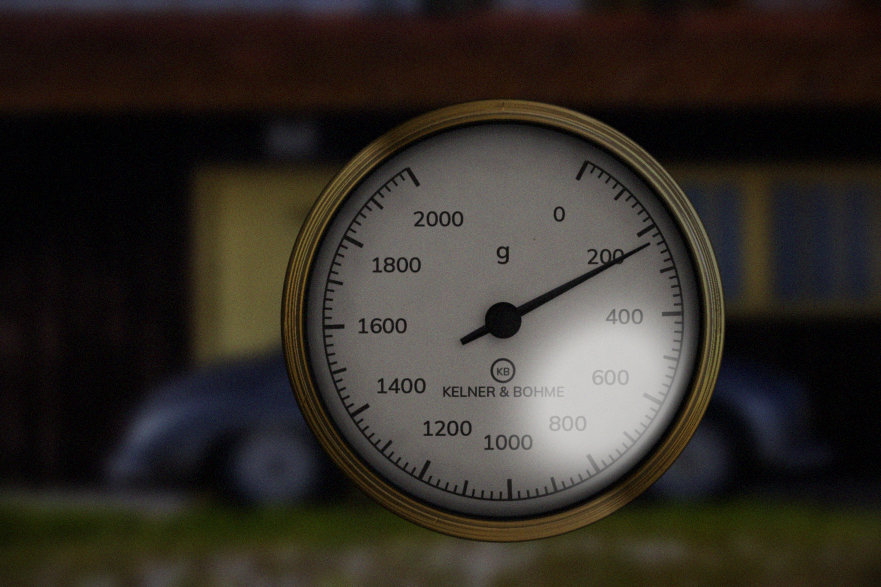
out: 230 g
